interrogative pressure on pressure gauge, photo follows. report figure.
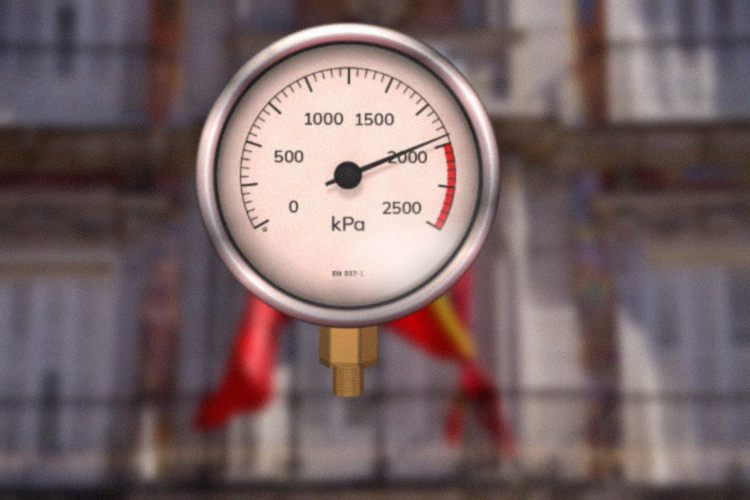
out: 1950 kPa
